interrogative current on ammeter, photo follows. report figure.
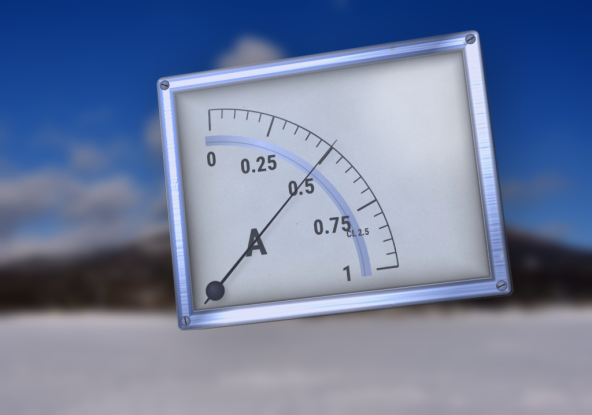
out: 0.5 A
